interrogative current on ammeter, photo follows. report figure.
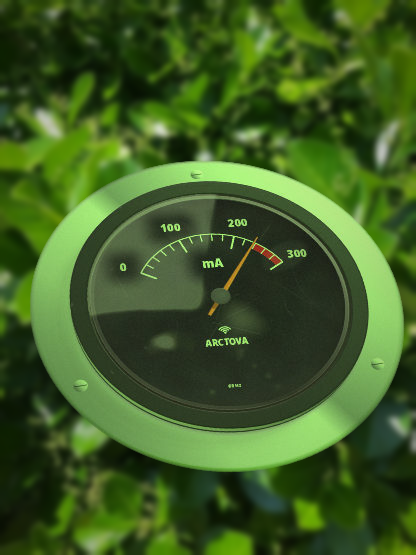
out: 240 mA
